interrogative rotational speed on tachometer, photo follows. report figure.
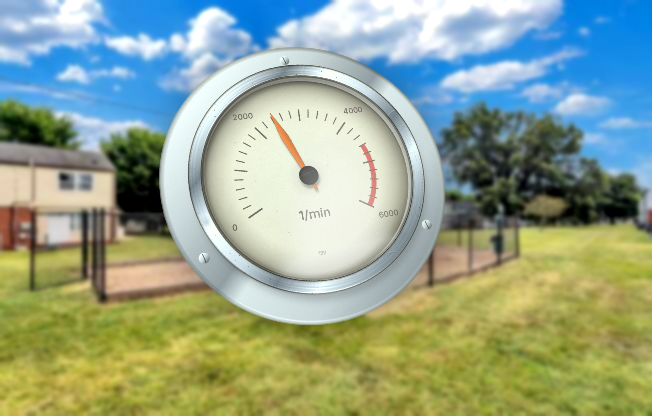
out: 2400 rpm
